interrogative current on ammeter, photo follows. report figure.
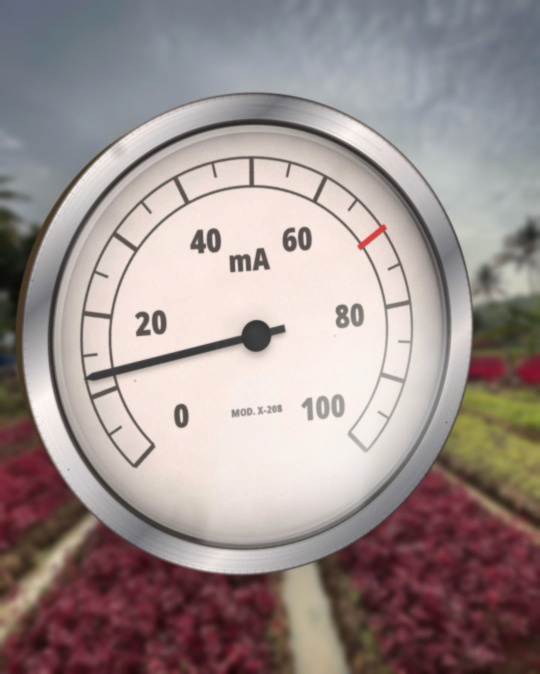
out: 12.5 mA
